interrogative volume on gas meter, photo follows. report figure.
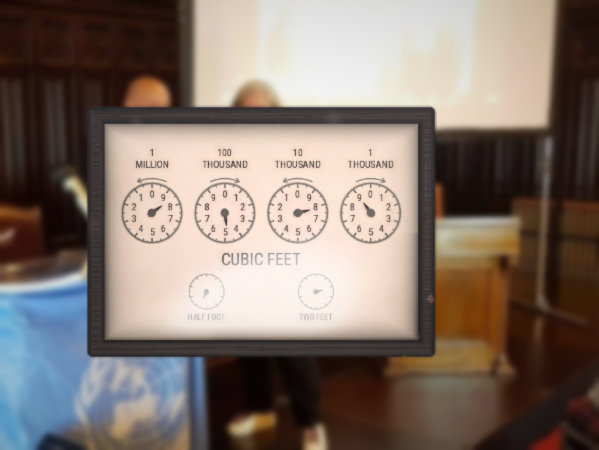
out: 847900 ft³
